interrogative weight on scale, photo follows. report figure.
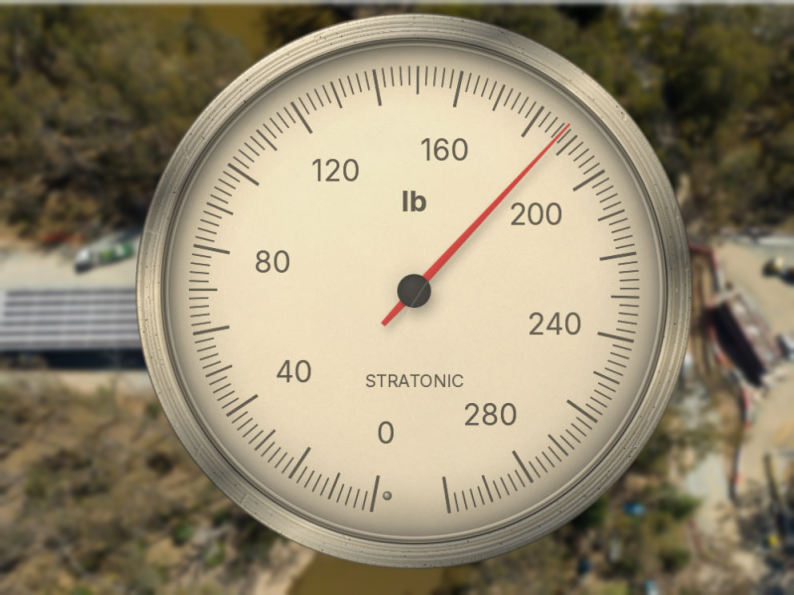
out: 187 lb
